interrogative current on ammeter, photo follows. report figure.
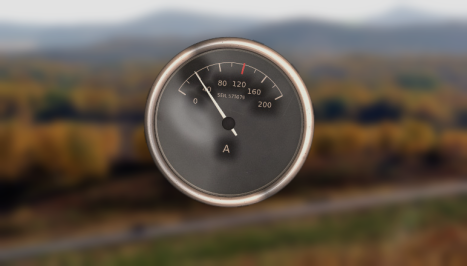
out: 40 A
